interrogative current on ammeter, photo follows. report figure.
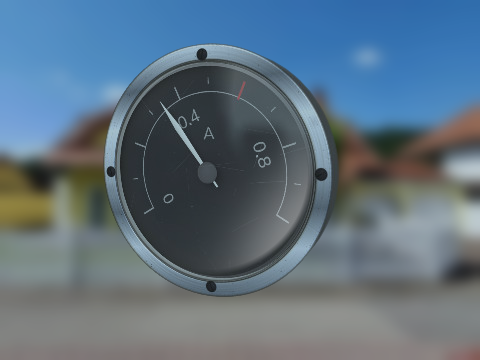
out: 0.35 A
